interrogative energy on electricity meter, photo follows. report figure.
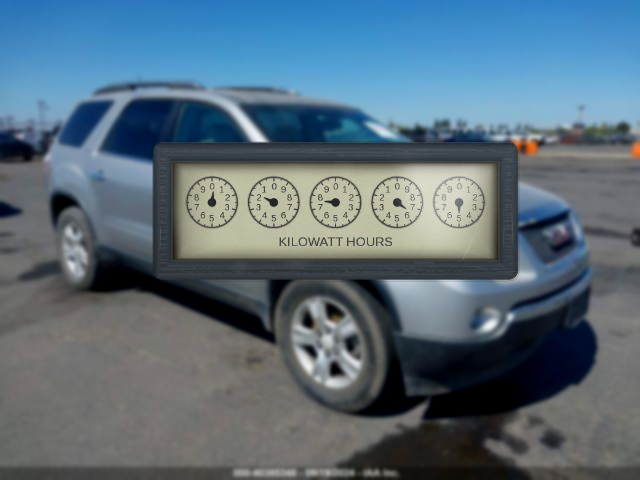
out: 1765 kWh
